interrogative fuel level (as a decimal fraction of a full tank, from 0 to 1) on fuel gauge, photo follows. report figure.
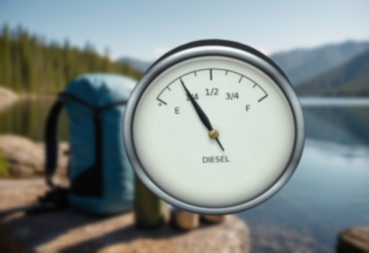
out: 0.25
